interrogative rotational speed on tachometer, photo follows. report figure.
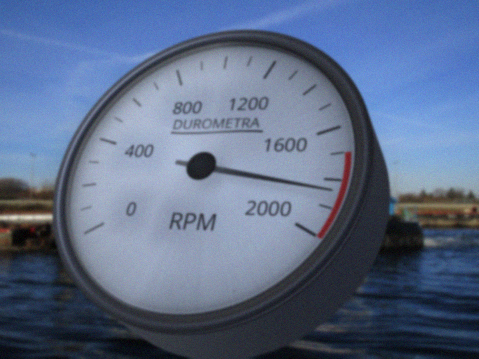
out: 1850 rpm
